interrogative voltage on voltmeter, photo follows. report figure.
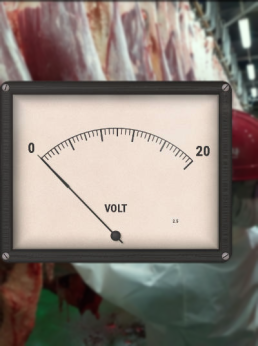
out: 0 V
